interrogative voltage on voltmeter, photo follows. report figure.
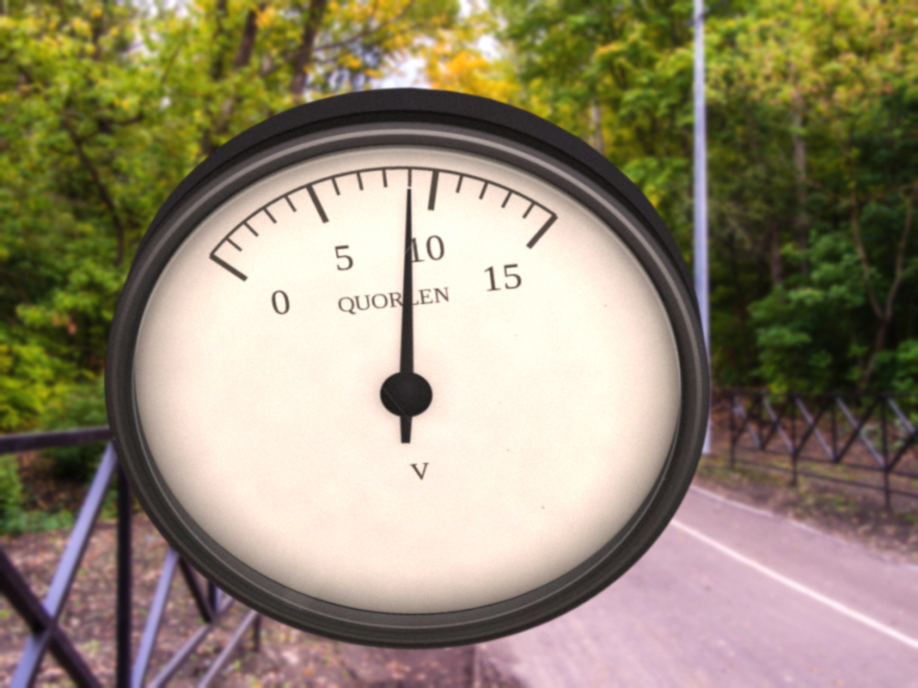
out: 9 V
